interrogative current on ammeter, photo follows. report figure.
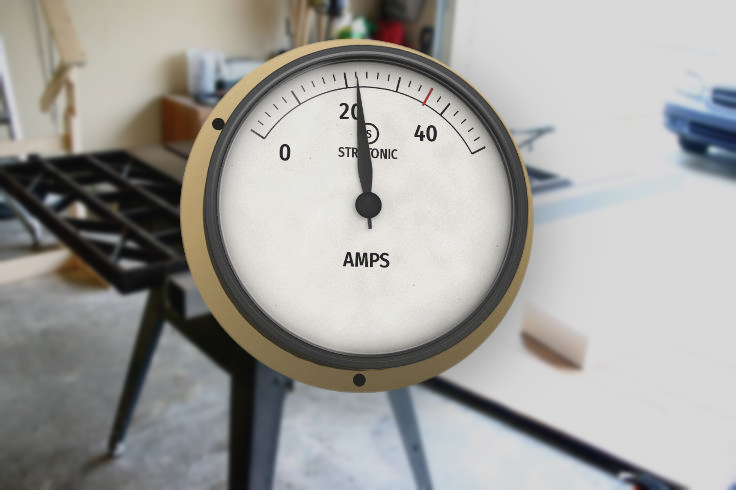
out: 22 A
